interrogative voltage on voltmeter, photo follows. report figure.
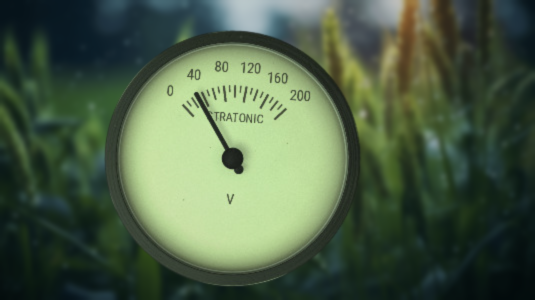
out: 30 V
